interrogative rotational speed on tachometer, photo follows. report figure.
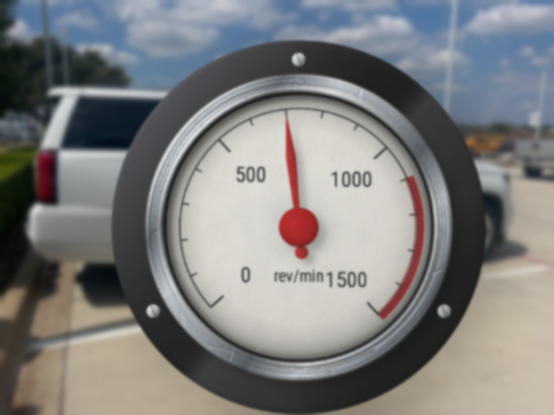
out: 700 rpm
